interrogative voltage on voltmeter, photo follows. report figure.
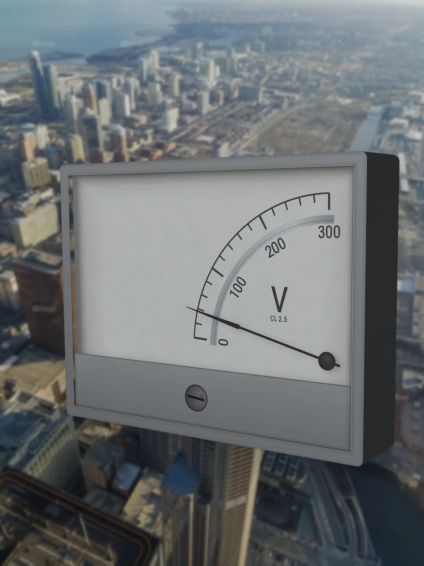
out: 40 V
